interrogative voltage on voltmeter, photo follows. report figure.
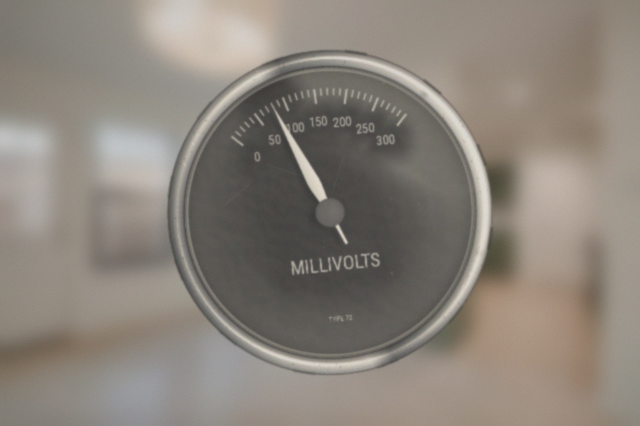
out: 80 mV
